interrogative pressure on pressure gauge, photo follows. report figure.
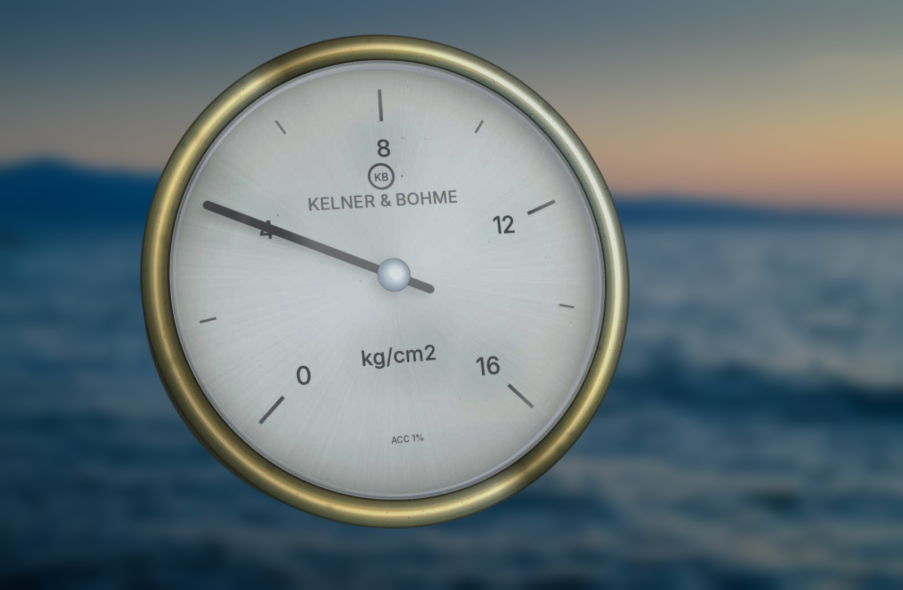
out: 4 kg/cm²
